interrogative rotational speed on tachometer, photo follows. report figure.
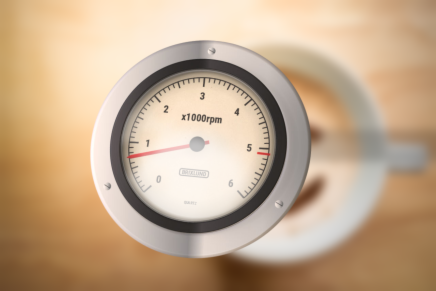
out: 700 rpm
